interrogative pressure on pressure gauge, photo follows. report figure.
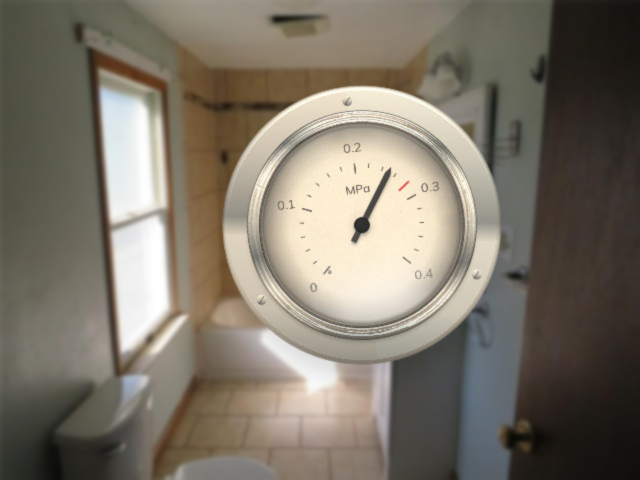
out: 0.25 MPa
